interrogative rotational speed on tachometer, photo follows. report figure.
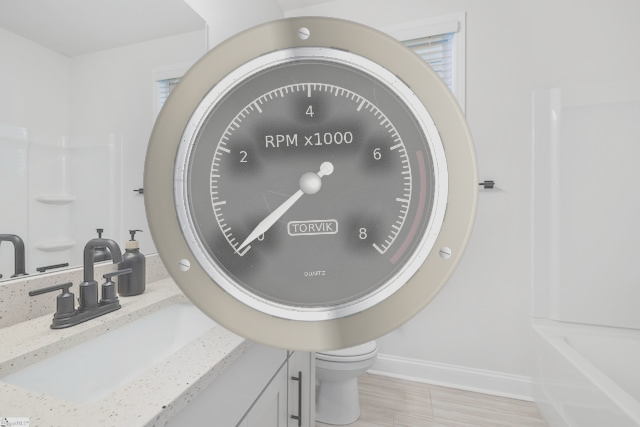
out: 100 rpm
